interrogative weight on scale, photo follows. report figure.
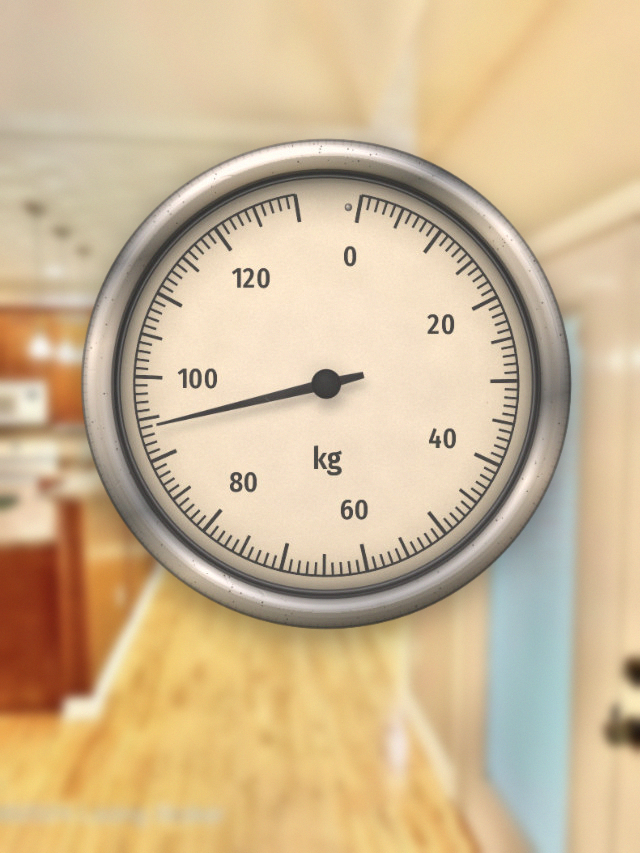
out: 94 kg
